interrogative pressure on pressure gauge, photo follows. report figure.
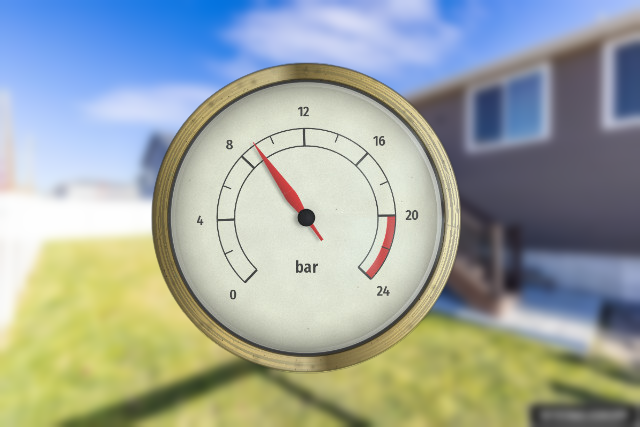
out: 9 bar
